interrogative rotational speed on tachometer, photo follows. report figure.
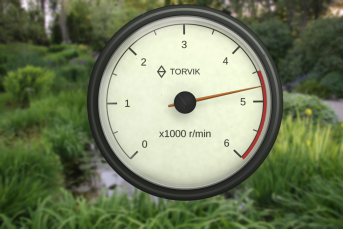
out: 4750 rpm
